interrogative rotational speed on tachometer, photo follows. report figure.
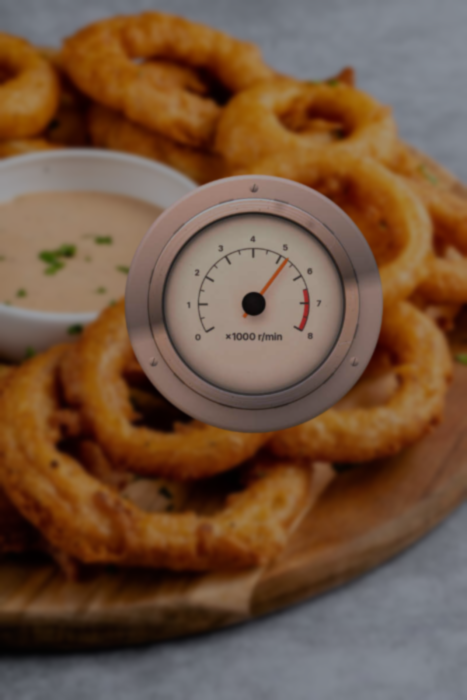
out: 5250 rpm
